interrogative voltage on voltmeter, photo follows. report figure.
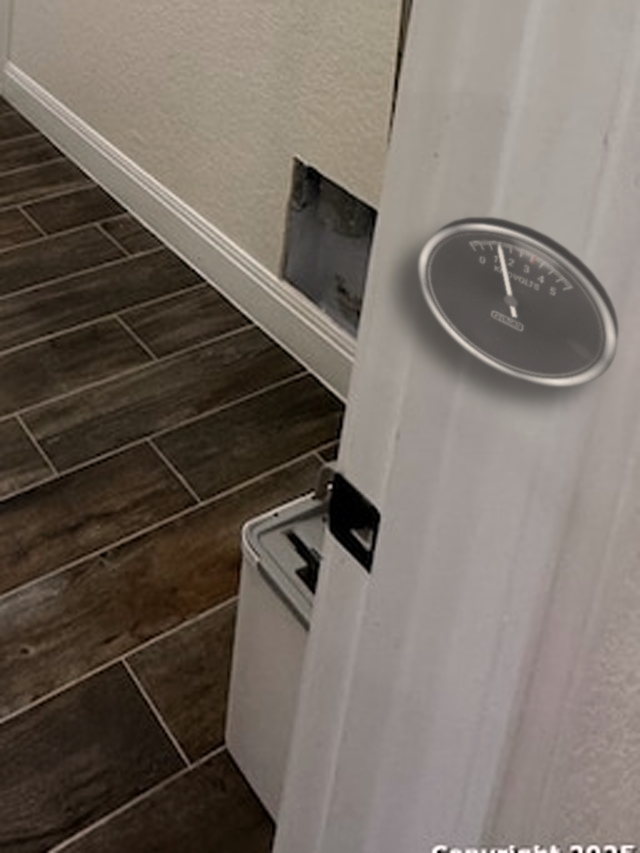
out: 1.5 kV
